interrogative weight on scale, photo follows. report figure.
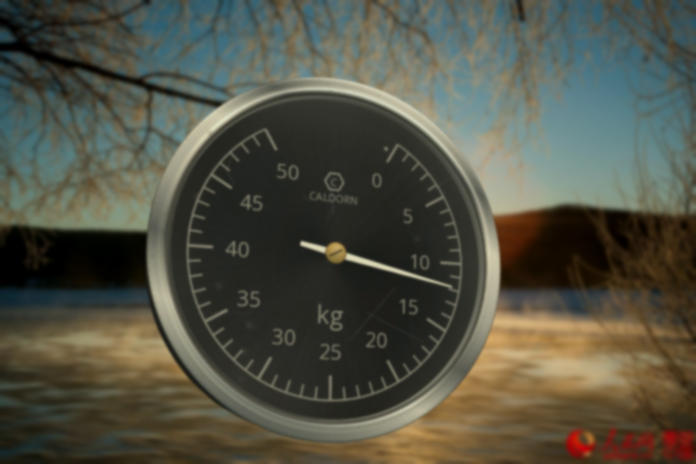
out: 12 kg
